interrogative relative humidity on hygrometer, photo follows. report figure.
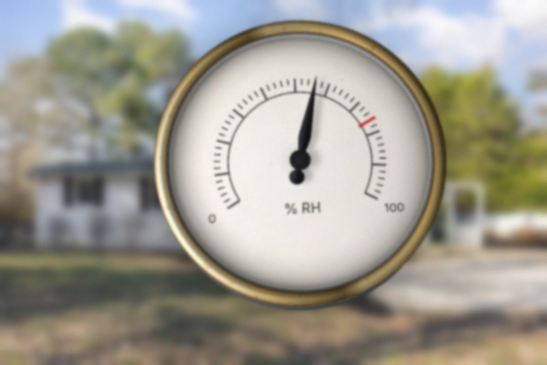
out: 56 %
